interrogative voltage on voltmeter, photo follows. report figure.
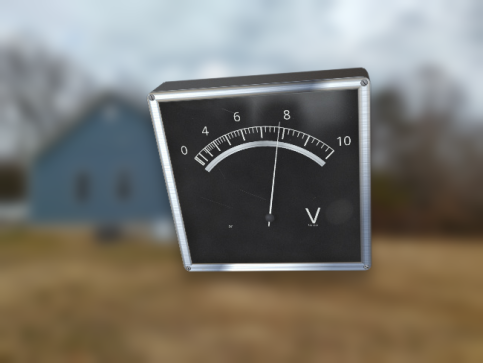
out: 7.8 V
